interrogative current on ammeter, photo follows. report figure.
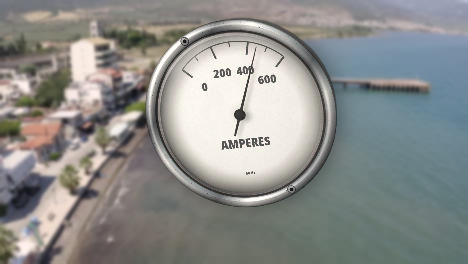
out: 450 A
